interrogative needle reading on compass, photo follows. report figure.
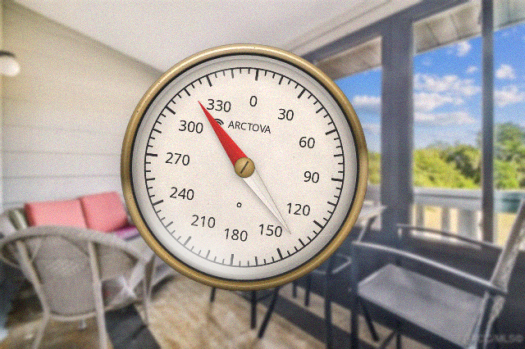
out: 317.5 °
